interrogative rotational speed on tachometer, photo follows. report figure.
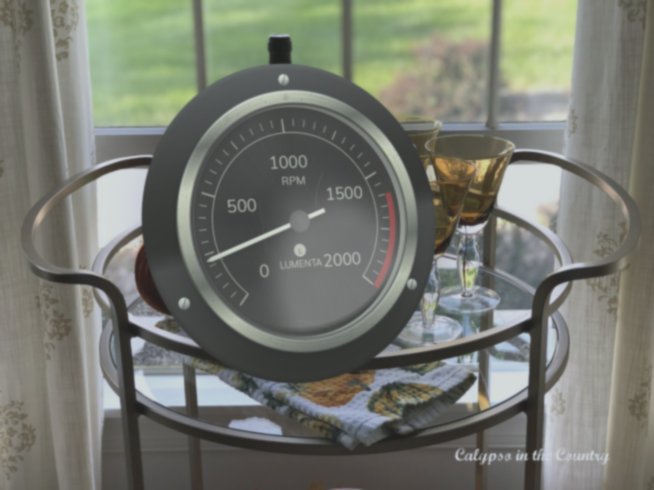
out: 225 rpm
